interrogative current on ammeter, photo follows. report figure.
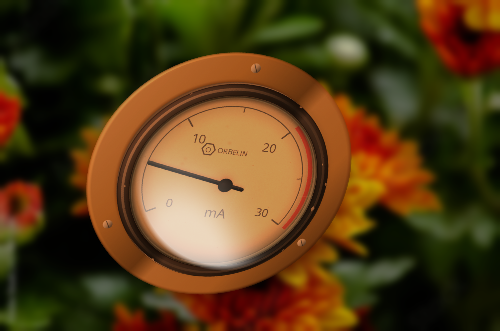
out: 5 mA
